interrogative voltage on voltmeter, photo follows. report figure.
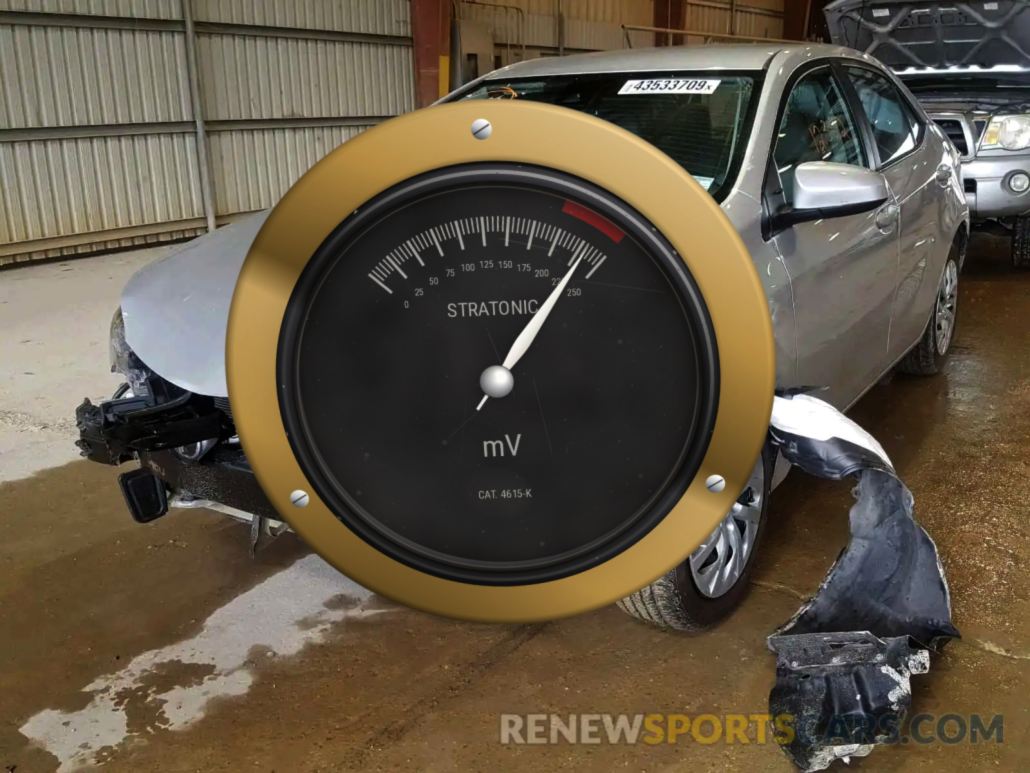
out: 230 mV
